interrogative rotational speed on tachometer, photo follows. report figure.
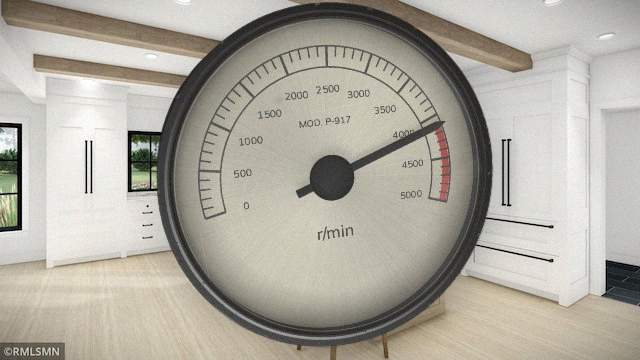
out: 4100 rpm
